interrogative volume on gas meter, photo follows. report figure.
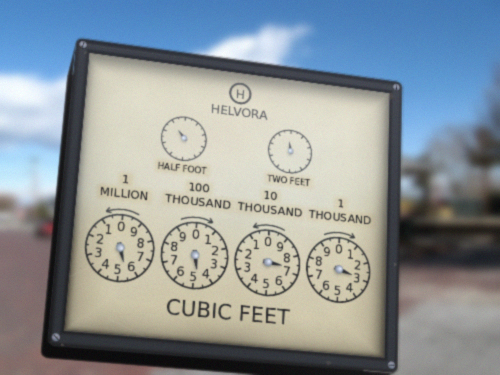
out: 547300 ft³
